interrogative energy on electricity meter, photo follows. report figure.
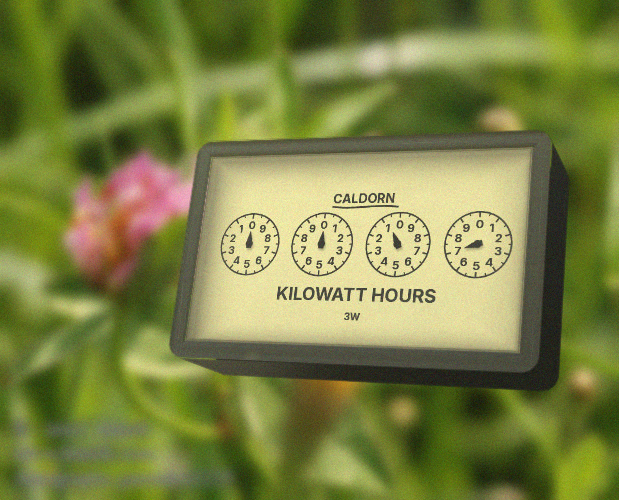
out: 7 kWh
